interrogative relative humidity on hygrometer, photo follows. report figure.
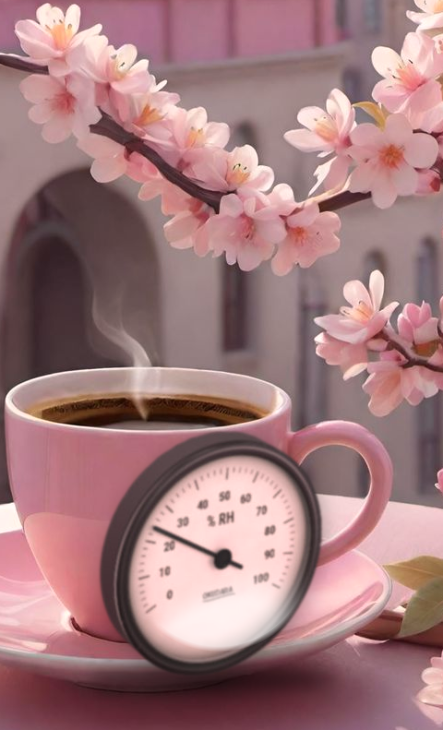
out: 24 %
